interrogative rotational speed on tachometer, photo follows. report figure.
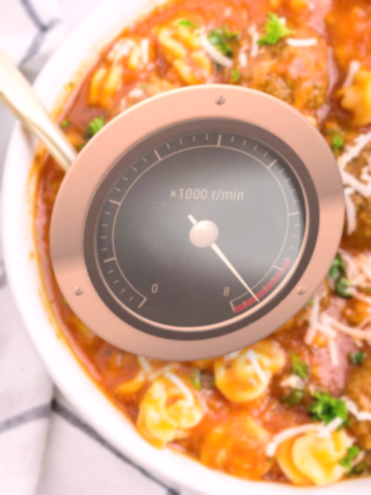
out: 7600 rpm
